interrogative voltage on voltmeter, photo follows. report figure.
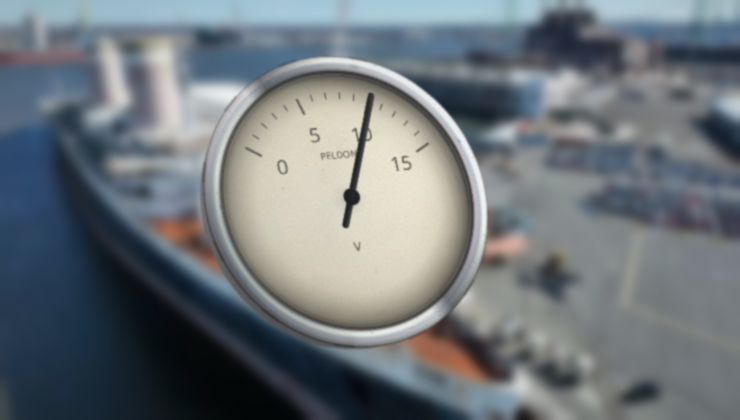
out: 10 V
